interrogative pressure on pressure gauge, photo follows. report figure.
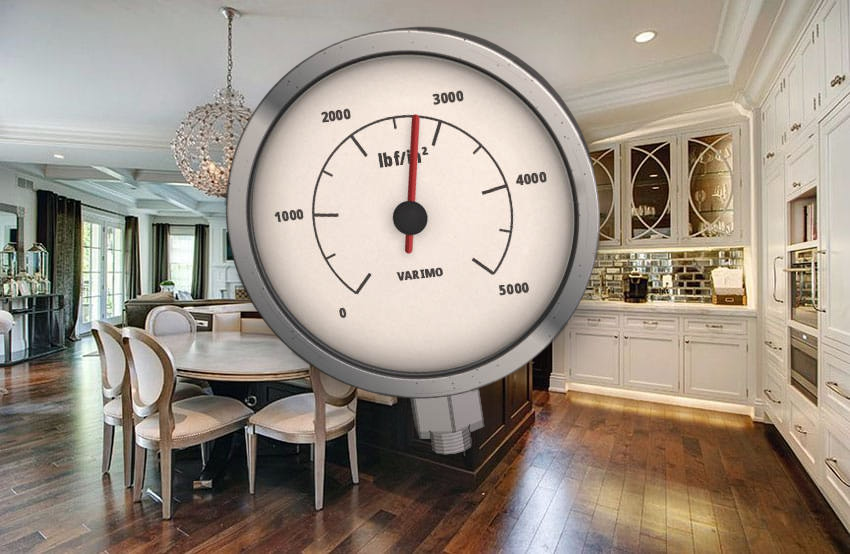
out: 2750 psi
